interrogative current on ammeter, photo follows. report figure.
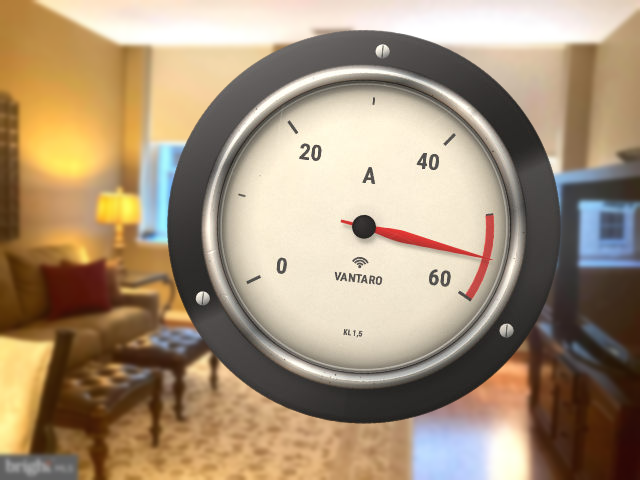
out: 55 A
